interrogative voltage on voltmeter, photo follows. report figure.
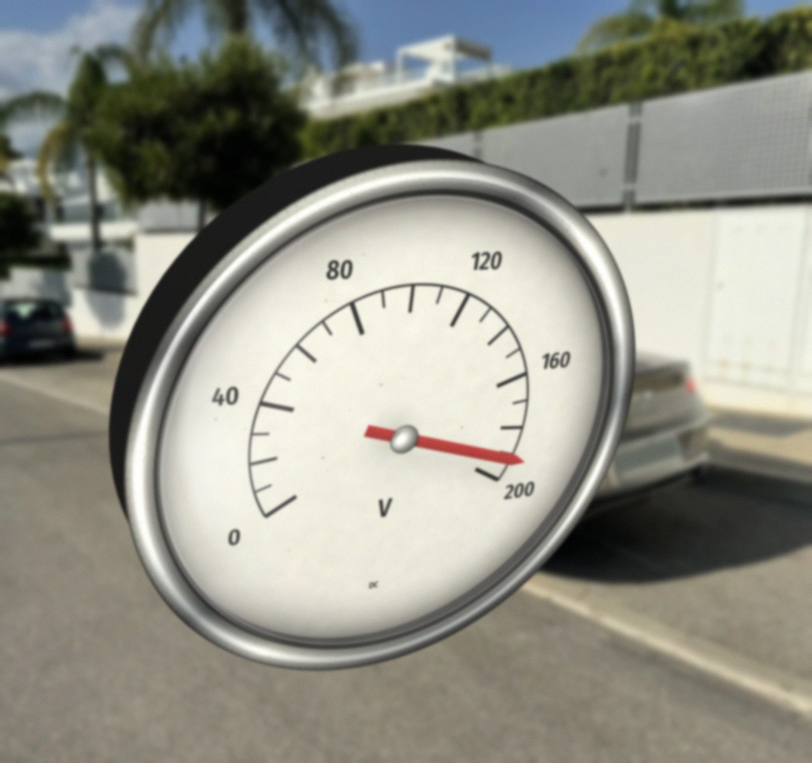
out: 190 V
